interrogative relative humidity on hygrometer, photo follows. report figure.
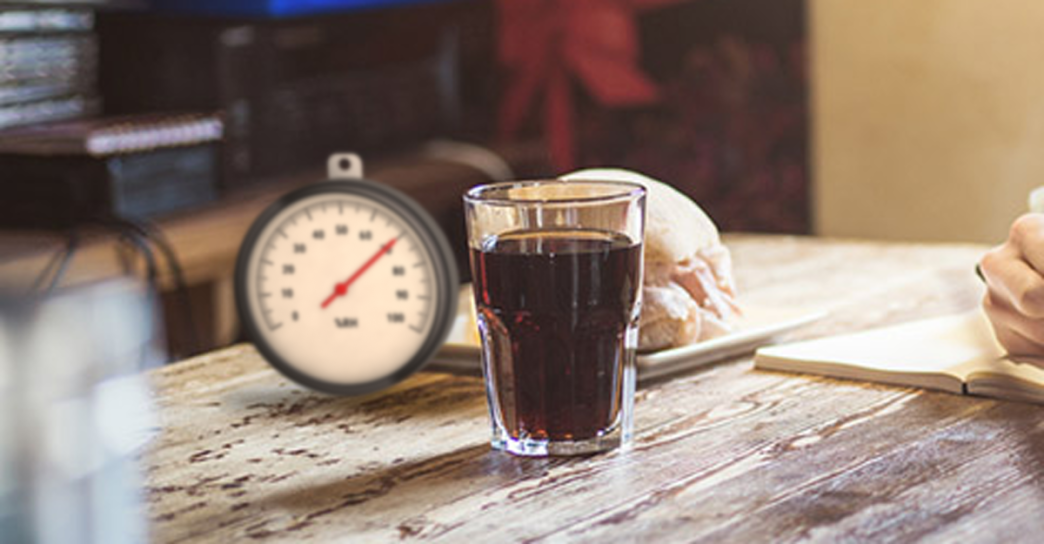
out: 70 %
